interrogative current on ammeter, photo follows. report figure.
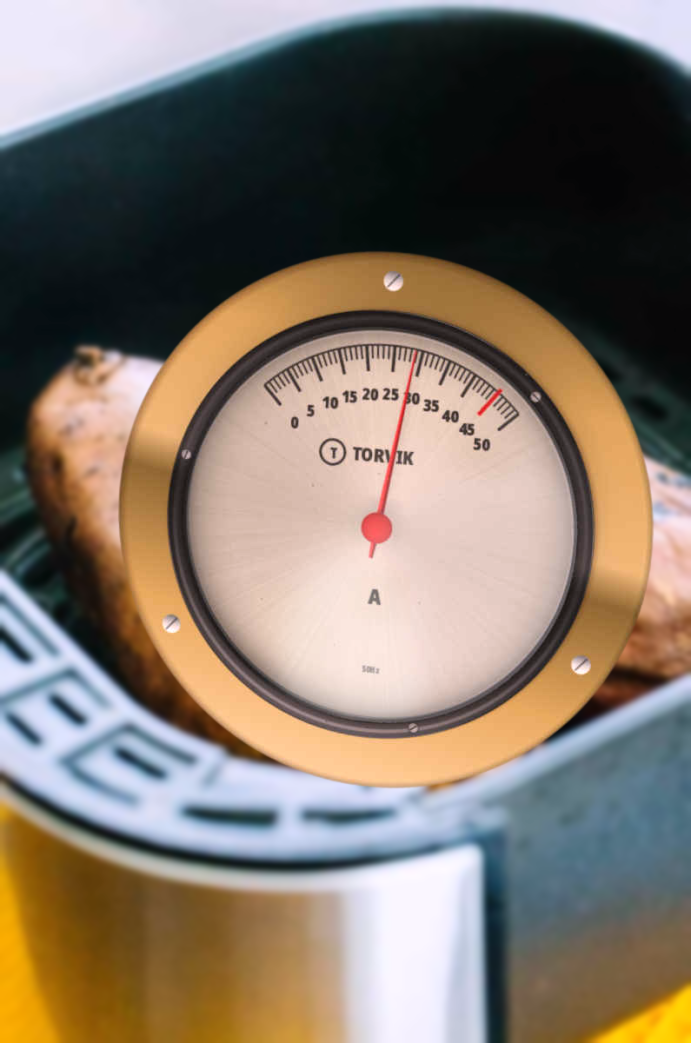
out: 29 A
